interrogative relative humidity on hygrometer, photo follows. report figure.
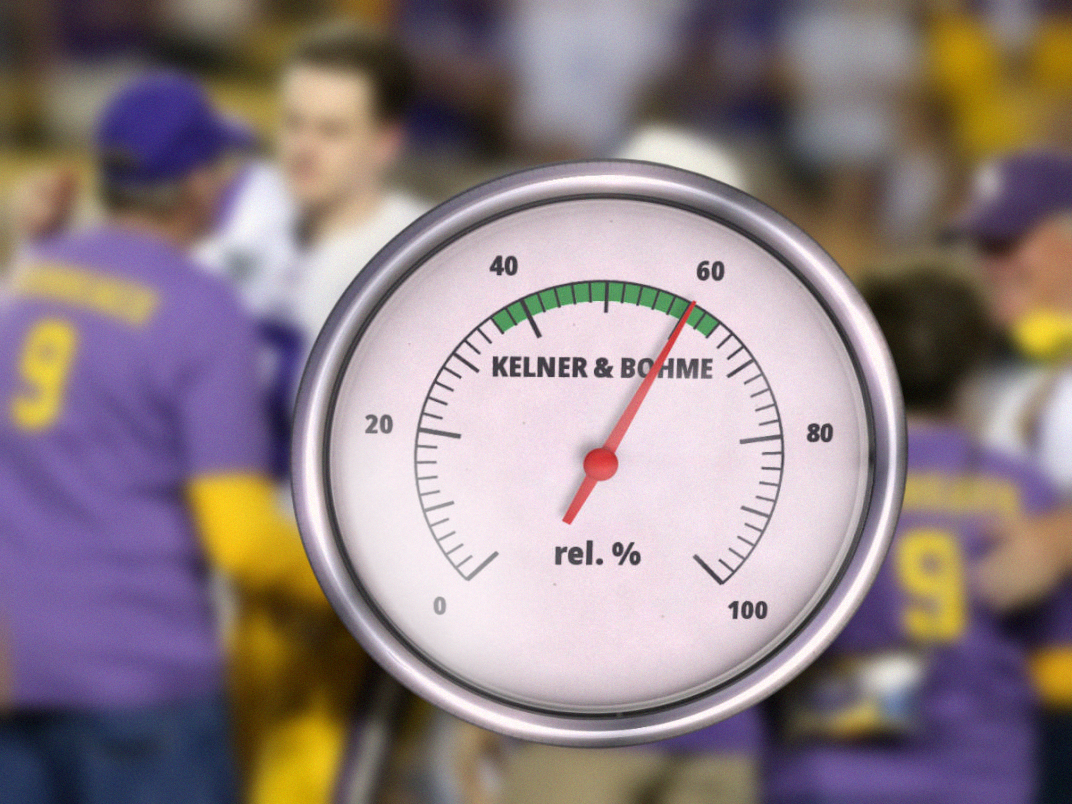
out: 60 %
